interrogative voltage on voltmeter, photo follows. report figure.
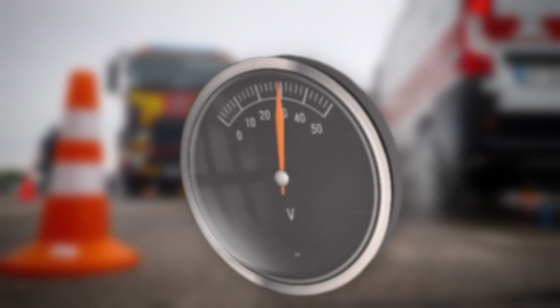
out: 30 V
